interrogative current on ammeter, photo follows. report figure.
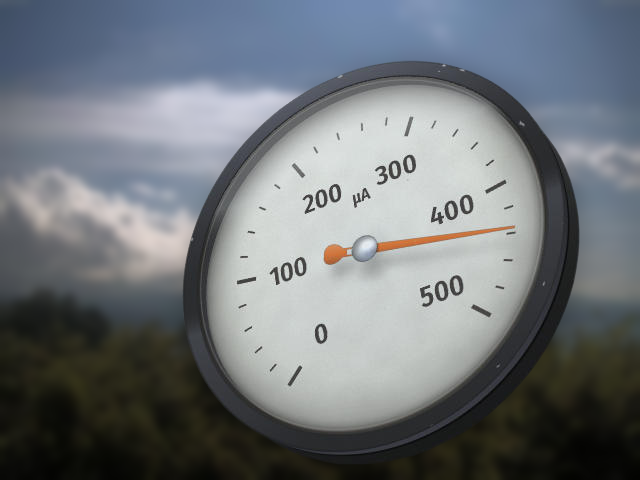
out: 440 µA
